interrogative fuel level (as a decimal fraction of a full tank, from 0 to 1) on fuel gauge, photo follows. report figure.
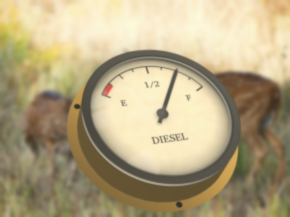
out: 0.75
